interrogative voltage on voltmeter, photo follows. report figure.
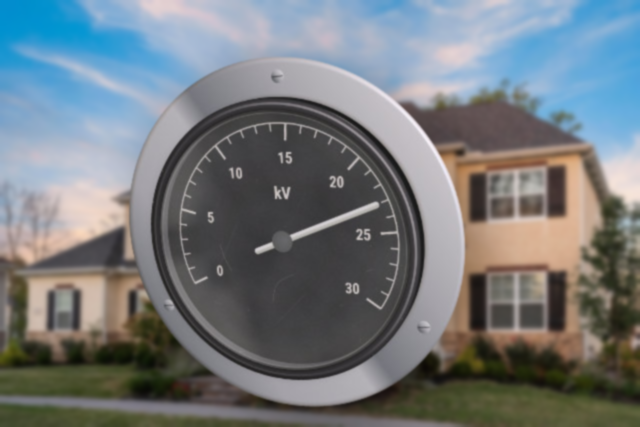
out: 23 kV
